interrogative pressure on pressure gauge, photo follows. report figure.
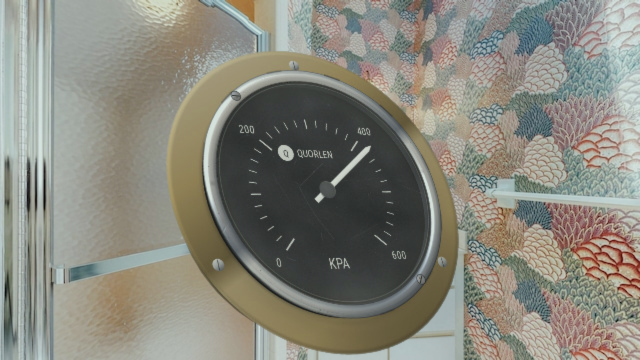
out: 420 kPa
